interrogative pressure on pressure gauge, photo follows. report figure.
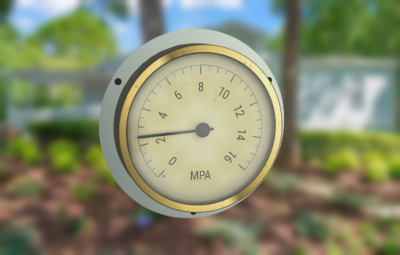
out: 2.5 MPa
